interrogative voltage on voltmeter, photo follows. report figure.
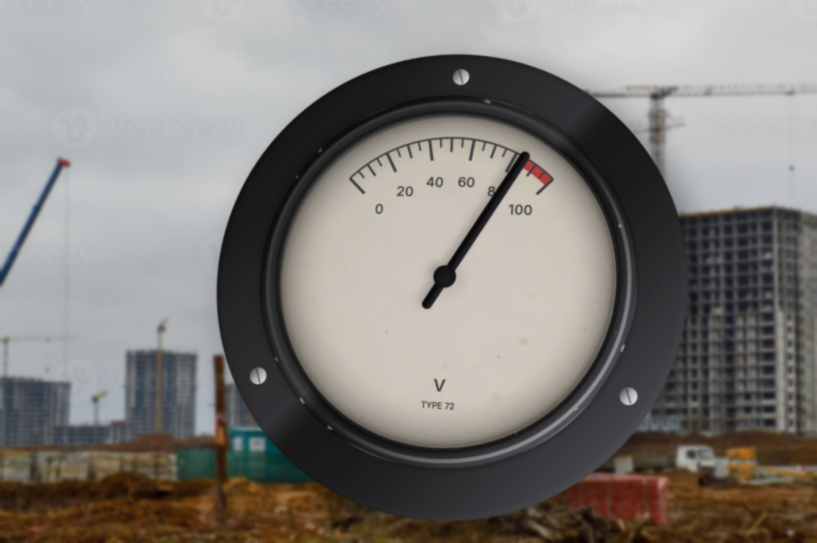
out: 85 V
